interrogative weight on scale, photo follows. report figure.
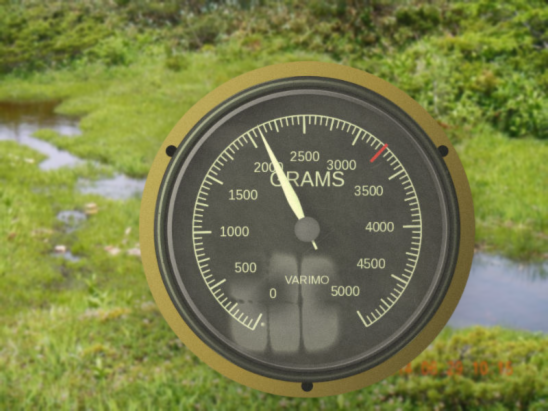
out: 2100 g
